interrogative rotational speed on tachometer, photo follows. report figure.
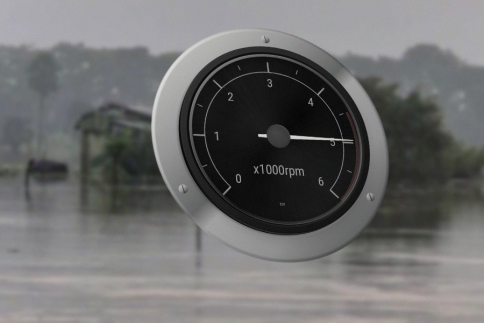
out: 5000 rpm
